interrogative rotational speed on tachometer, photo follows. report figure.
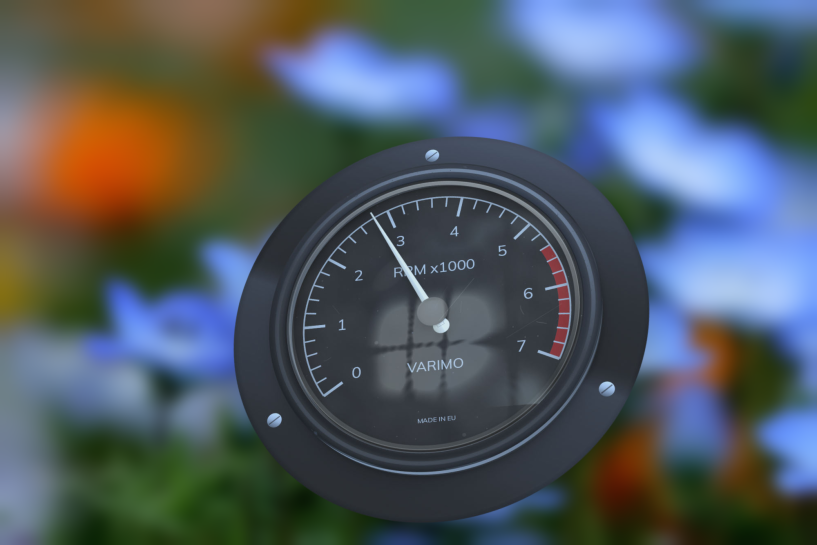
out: 2800 rpm
